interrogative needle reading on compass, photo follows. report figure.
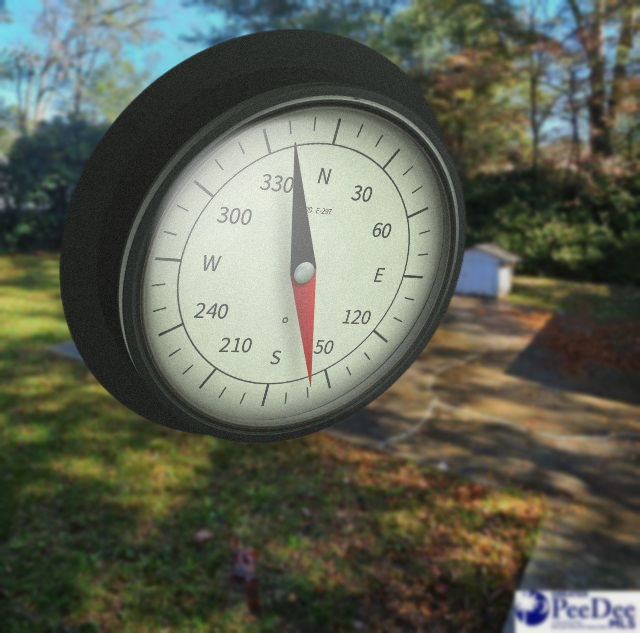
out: 160 °
